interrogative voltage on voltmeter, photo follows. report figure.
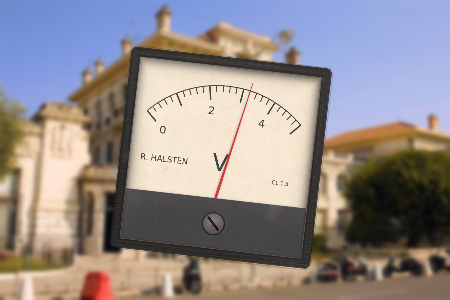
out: 3.2 V
